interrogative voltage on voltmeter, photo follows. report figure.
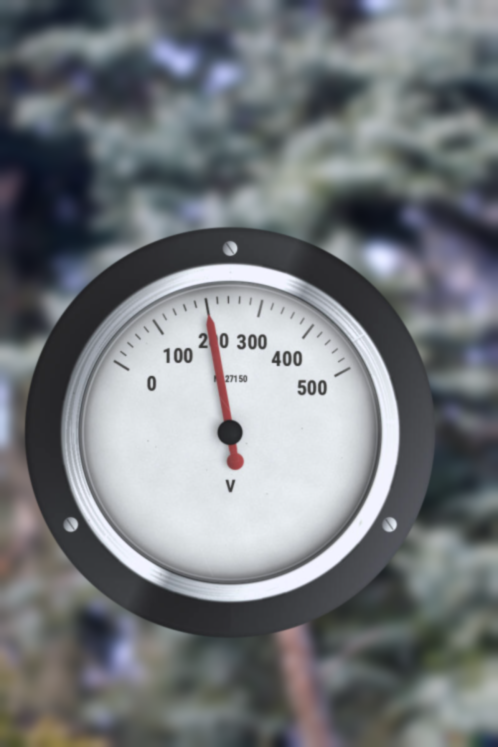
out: 200 V
